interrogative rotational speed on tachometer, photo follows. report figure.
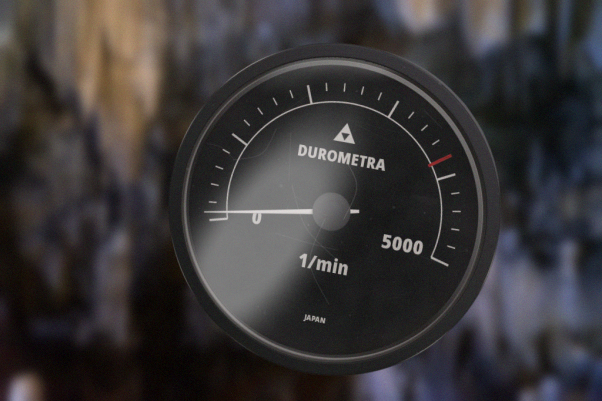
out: 100 rpm
